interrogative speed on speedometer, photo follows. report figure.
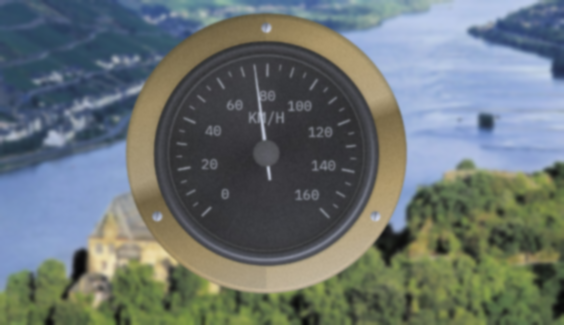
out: 75 km/h
